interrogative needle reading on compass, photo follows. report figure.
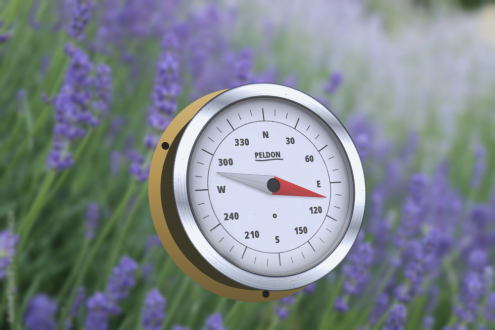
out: 105 °
